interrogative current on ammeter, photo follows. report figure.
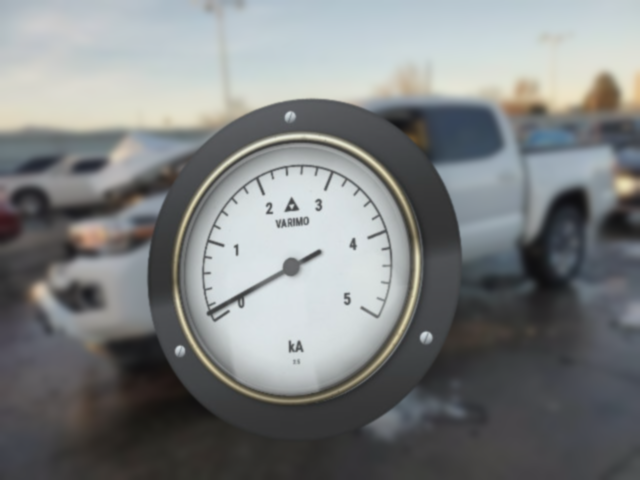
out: 0.1 kA
